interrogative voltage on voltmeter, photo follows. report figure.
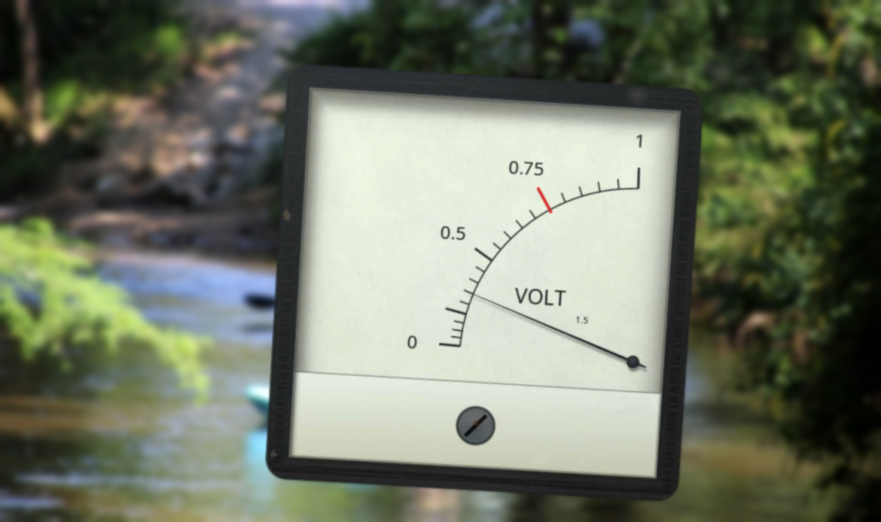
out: 0.35 V
